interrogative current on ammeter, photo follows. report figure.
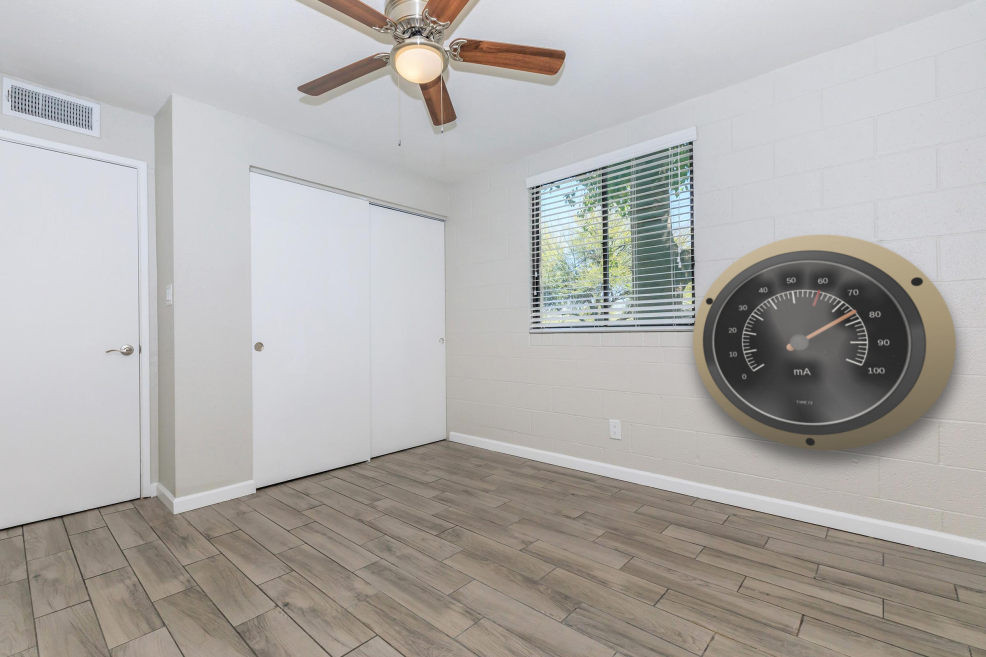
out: 76 mA
